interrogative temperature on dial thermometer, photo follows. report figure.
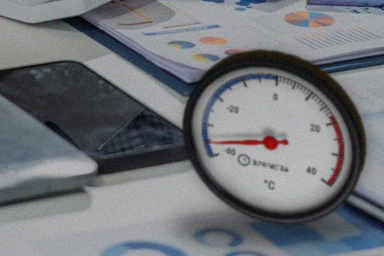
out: -35 °C
